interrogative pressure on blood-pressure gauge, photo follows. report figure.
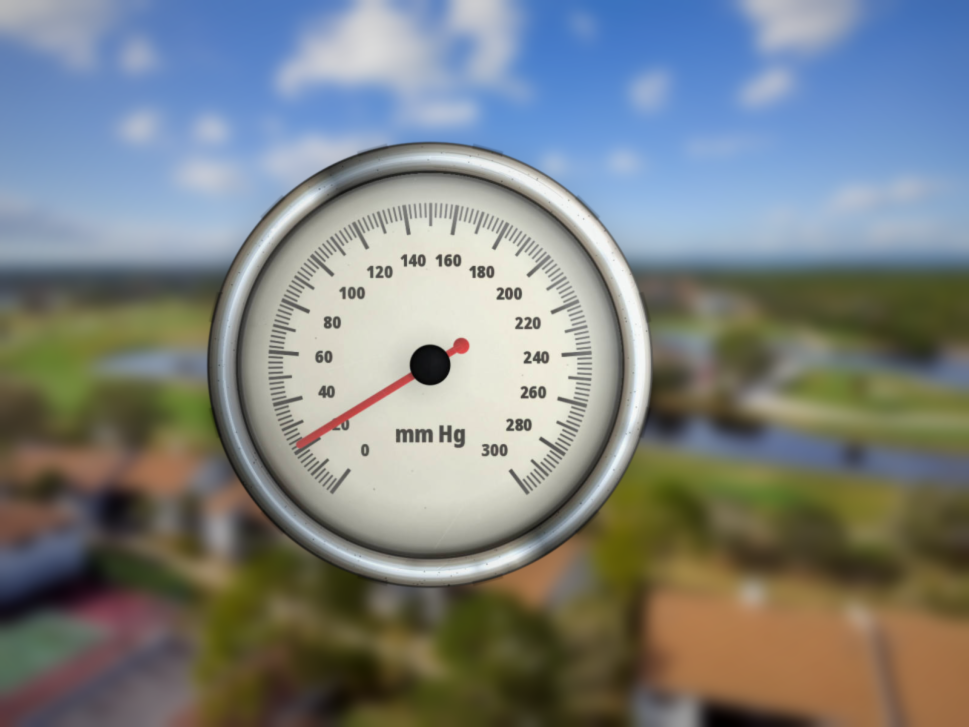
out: 22 mmHg
